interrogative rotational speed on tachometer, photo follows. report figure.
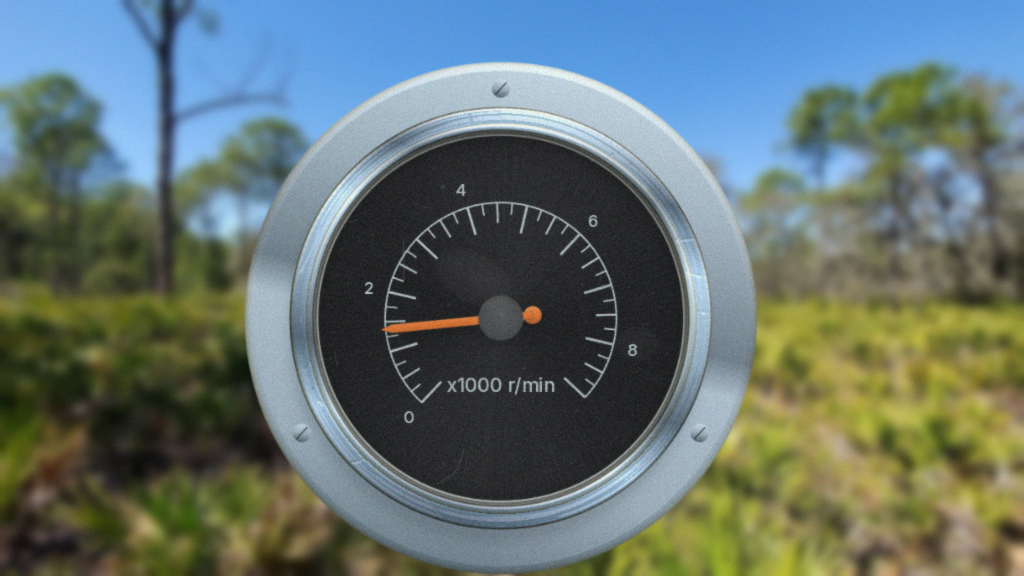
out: 1375 rpm
